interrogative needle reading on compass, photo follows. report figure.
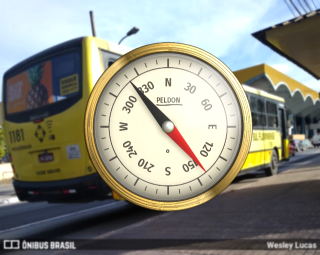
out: 140 °
